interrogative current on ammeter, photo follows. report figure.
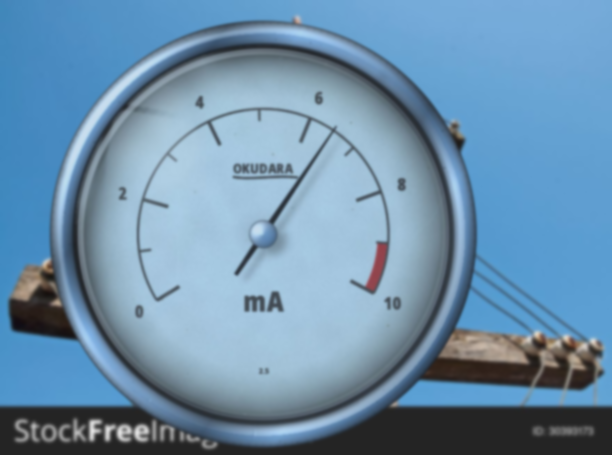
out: 6.5 mA
